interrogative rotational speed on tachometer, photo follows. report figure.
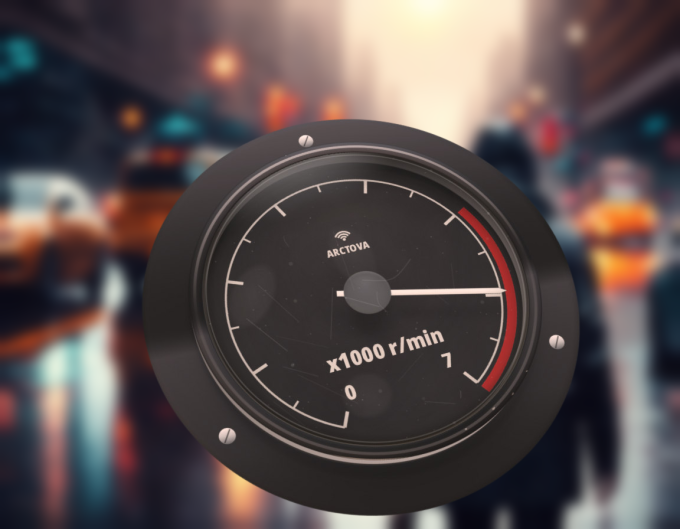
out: 6000 rpm
